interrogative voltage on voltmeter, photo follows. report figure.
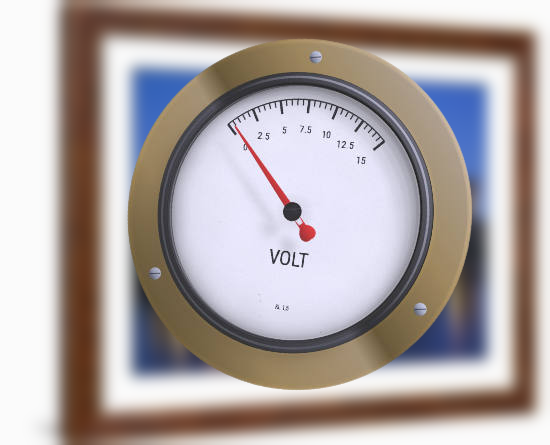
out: 0.5 V
